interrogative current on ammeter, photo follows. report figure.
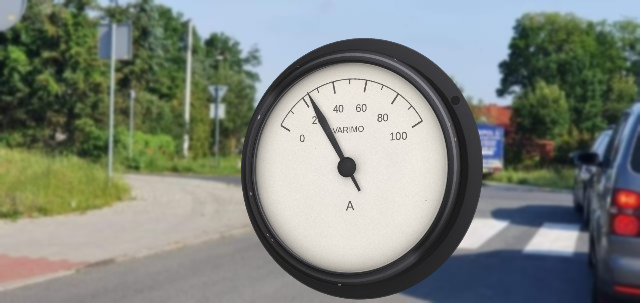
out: 25 A
